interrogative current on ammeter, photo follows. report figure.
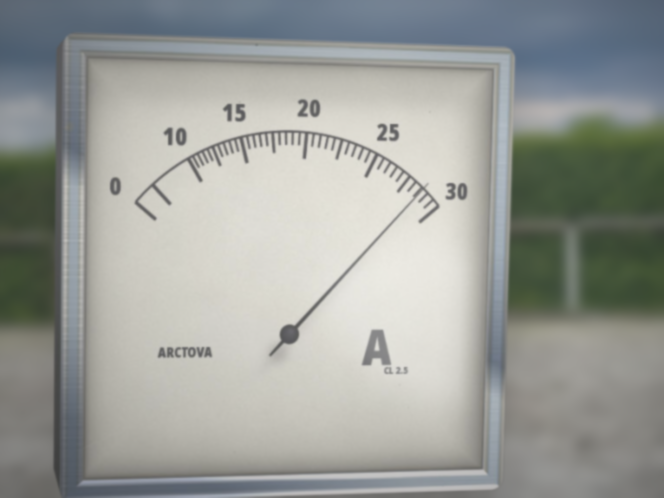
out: 28.5 A
